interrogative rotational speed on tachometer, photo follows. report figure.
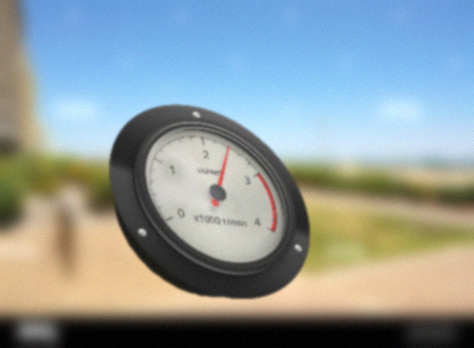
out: 2400 rpm
